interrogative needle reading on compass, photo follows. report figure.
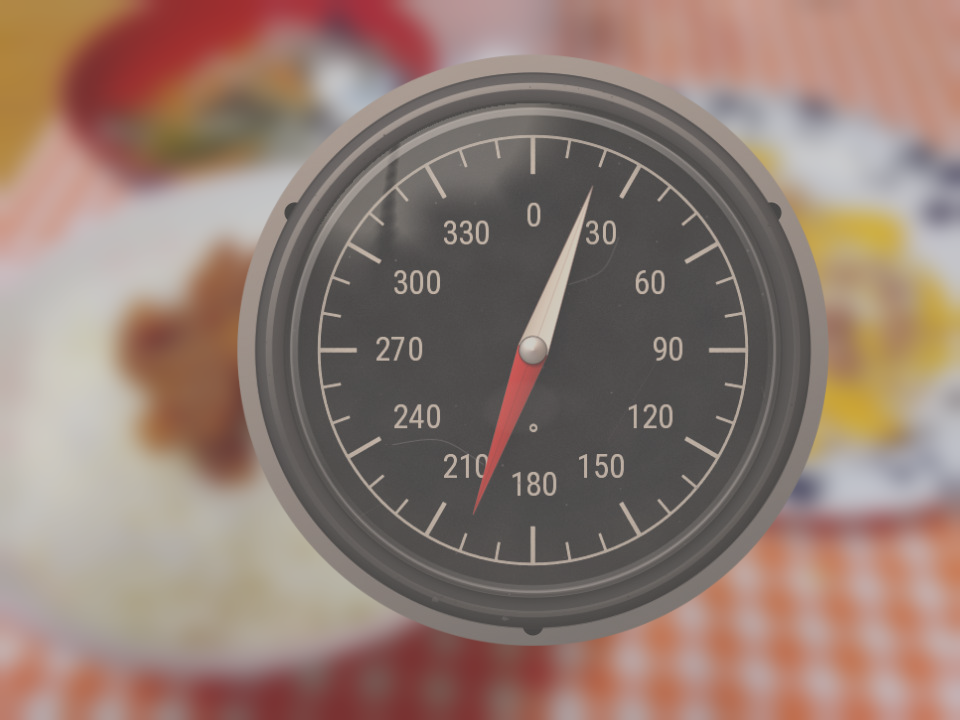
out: 200 °
